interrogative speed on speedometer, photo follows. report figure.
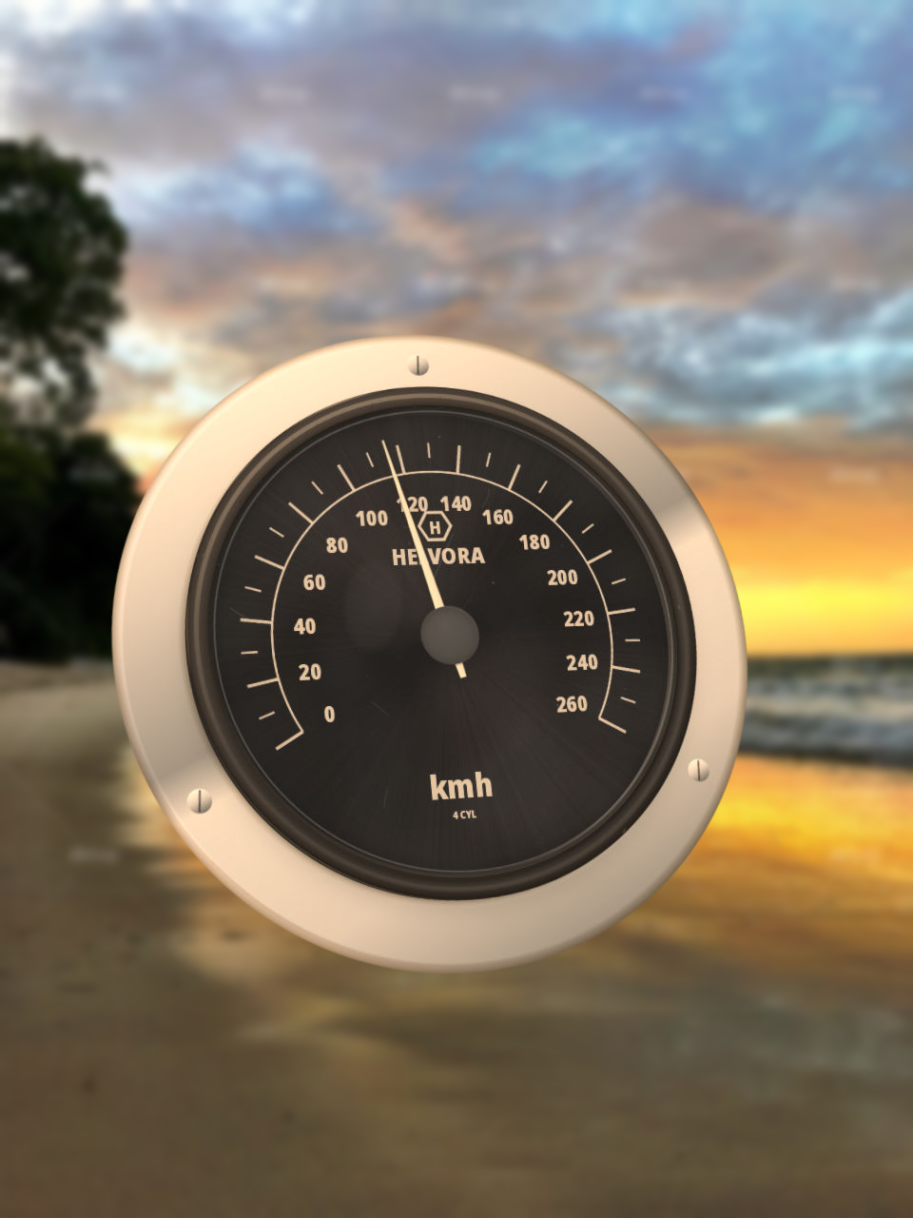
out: 115 km/h
